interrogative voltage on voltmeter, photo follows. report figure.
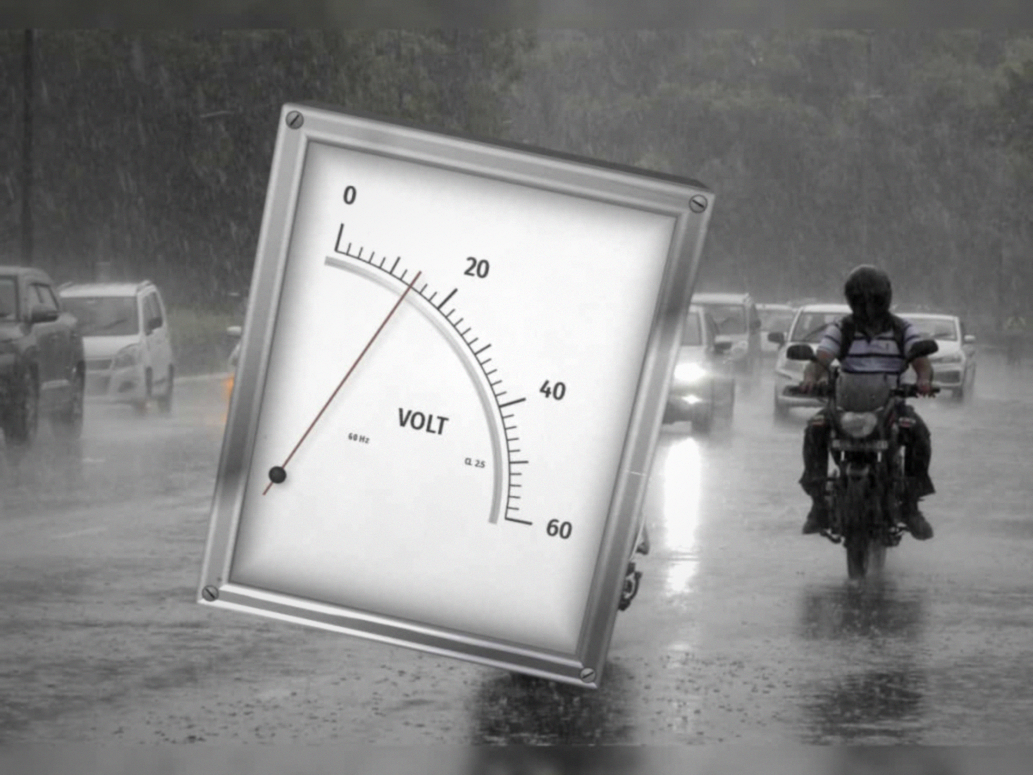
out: 14 V
